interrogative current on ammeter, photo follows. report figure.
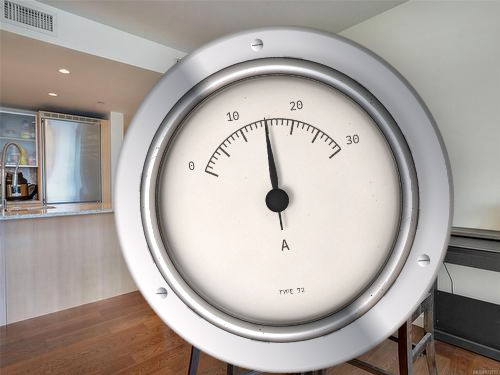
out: 15 A
